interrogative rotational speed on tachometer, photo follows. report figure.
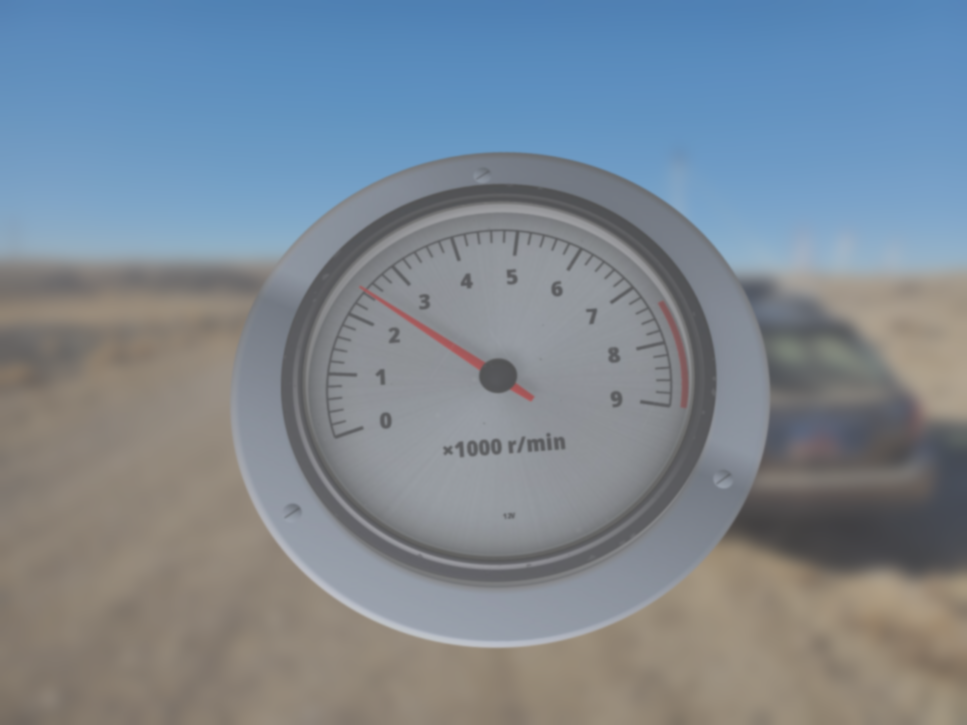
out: 2400 rpm
